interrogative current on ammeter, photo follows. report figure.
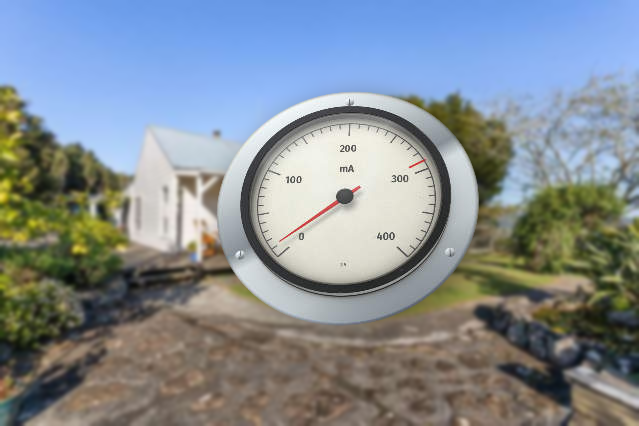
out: 10 mA
